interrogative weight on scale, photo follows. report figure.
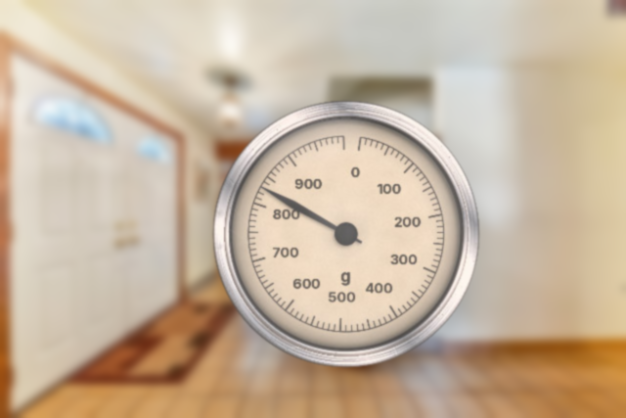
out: 830 g
